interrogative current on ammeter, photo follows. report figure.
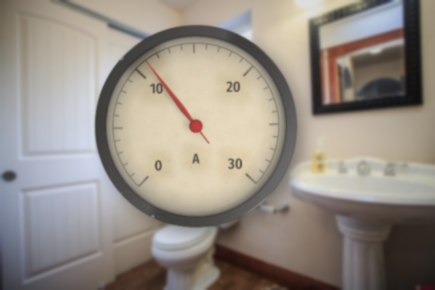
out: 11 A
